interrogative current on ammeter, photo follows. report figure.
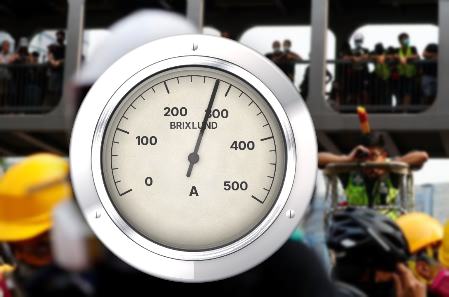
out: 280 A
